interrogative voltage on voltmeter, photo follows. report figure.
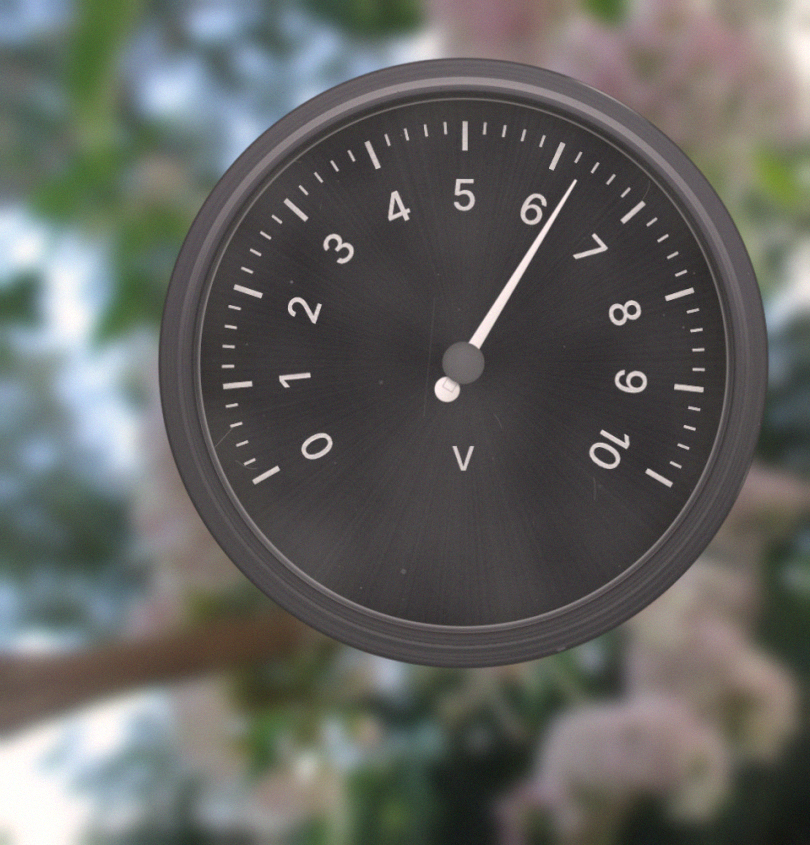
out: 6.3 V
